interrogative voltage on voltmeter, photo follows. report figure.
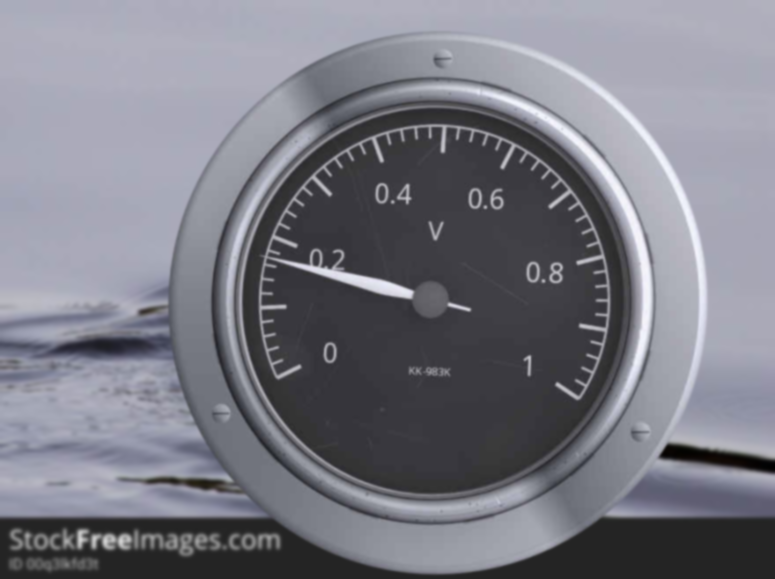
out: 0.17 V
